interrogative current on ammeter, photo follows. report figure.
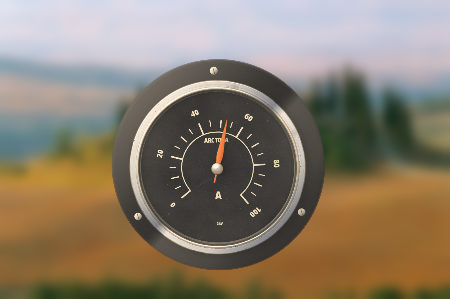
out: 52.5 A
